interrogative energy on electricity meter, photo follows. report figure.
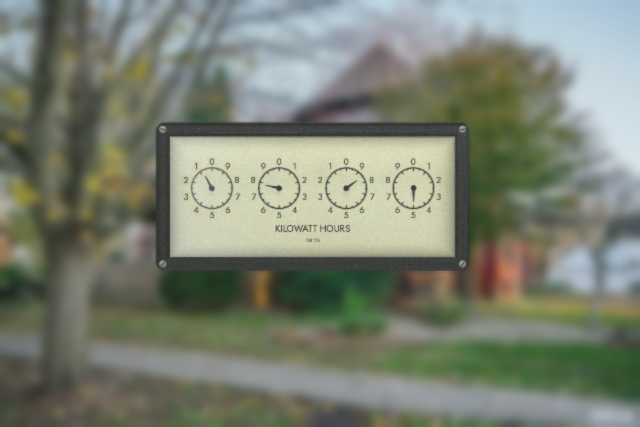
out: 785 kWh
